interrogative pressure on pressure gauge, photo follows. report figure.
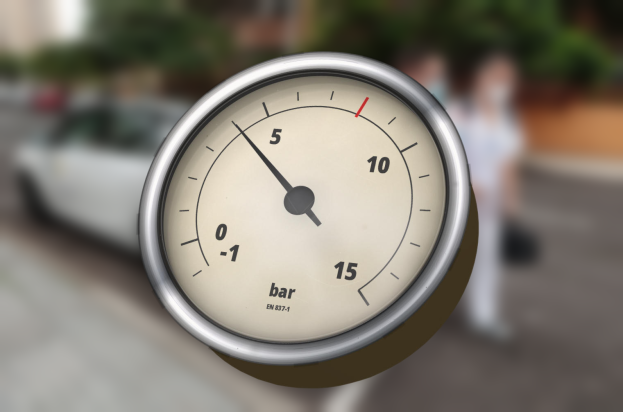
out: 4 bar
